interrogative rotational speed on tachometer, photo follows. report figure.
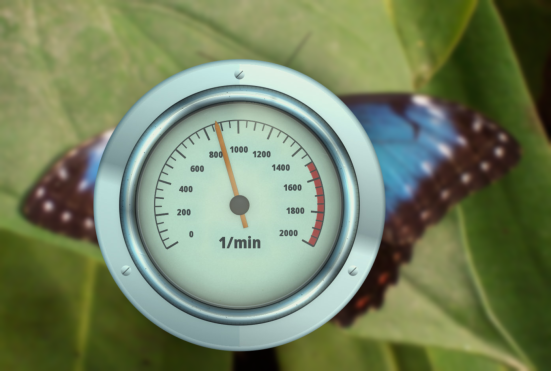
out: 875 rpm
